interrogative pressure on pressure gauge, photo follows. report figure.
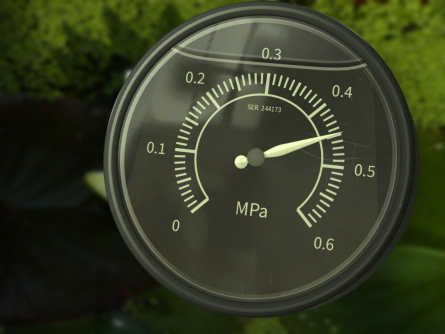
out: 0.45 MPa
